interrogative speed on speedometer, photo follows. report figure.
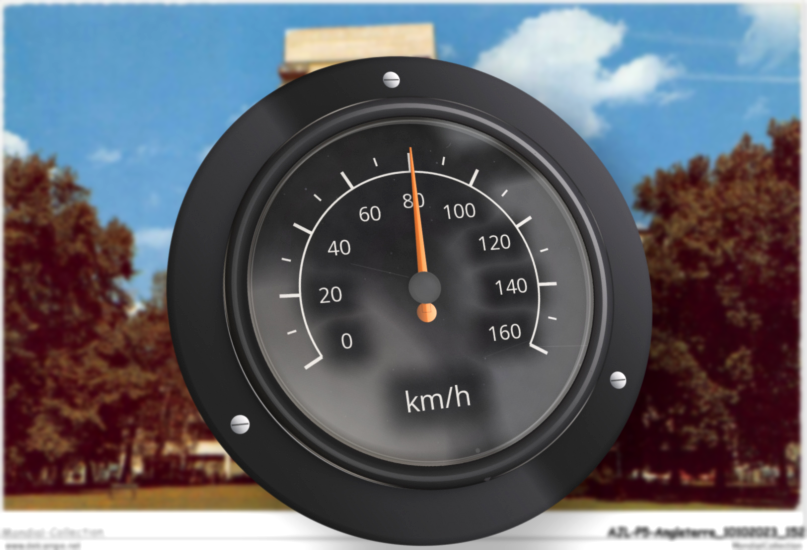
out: 80 km/h
